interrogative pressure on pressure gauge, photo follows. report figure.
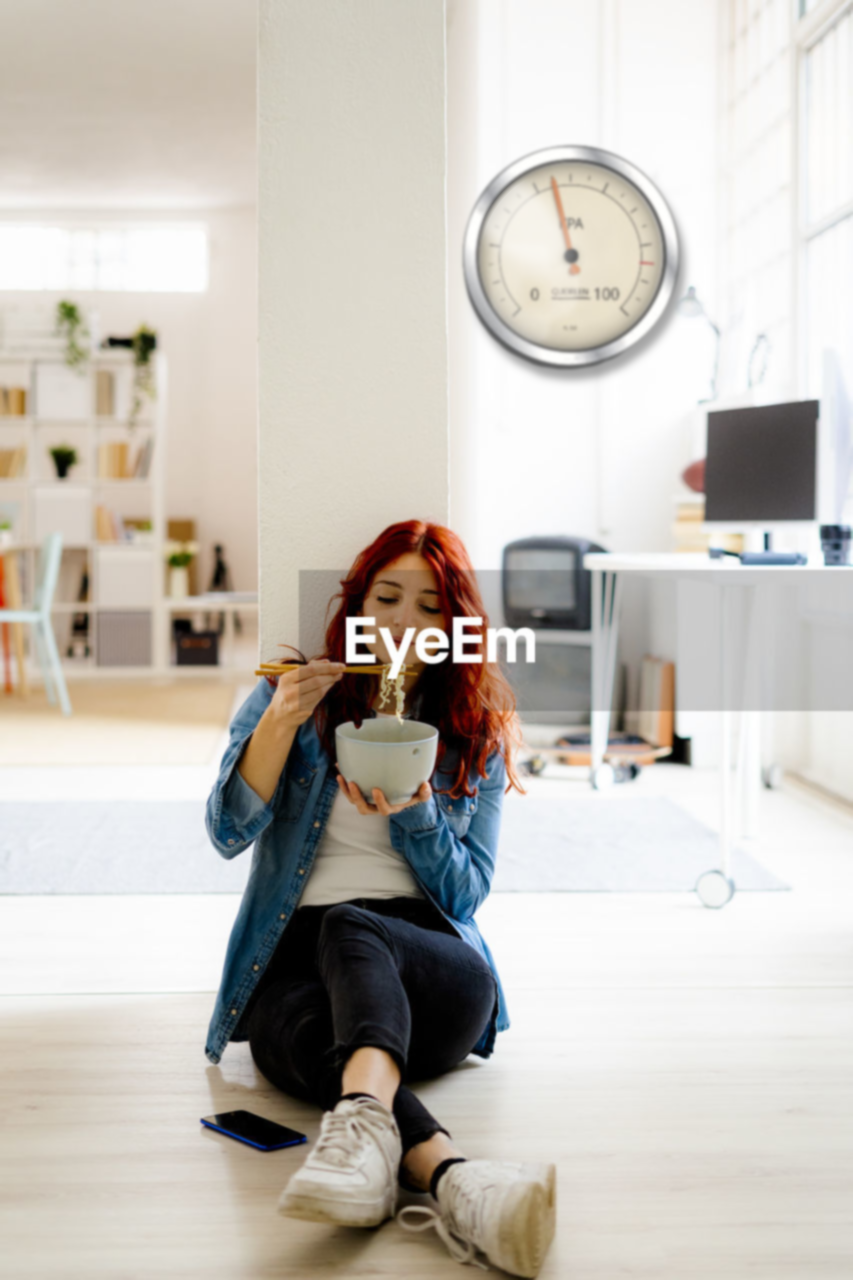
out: 45 kPa
